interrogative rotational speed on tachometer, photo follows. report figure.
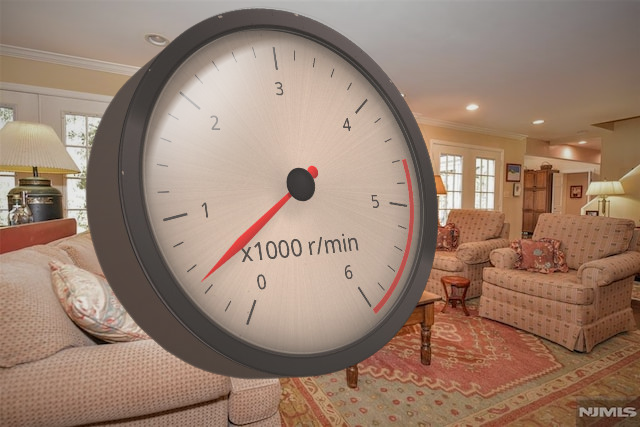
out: 500 rpm
